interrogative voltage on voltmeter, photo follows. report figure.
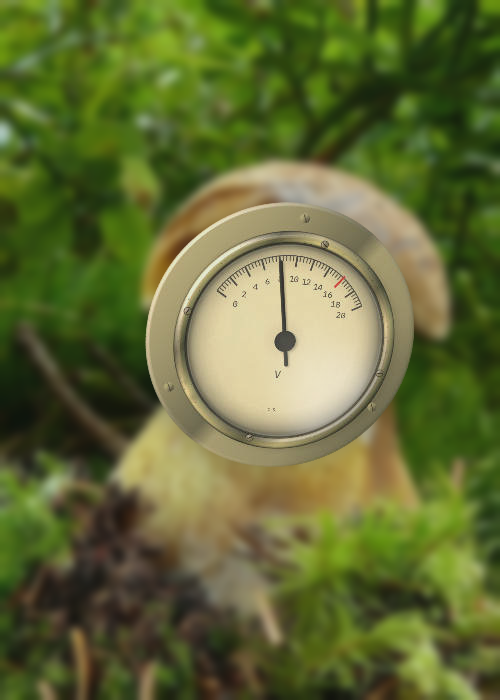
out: 8 V
